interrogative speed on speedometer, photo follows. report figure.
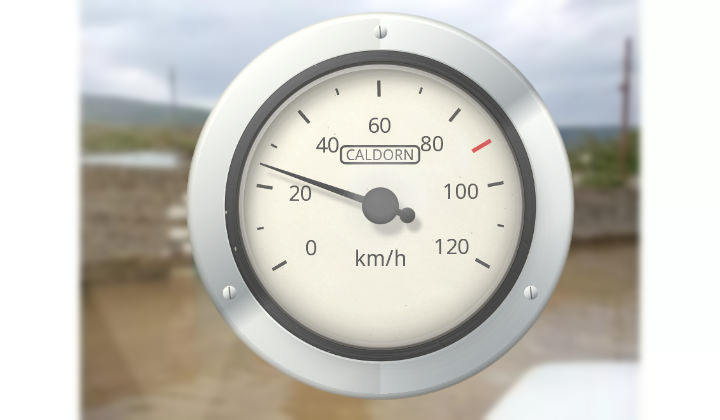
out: 25 km/h
